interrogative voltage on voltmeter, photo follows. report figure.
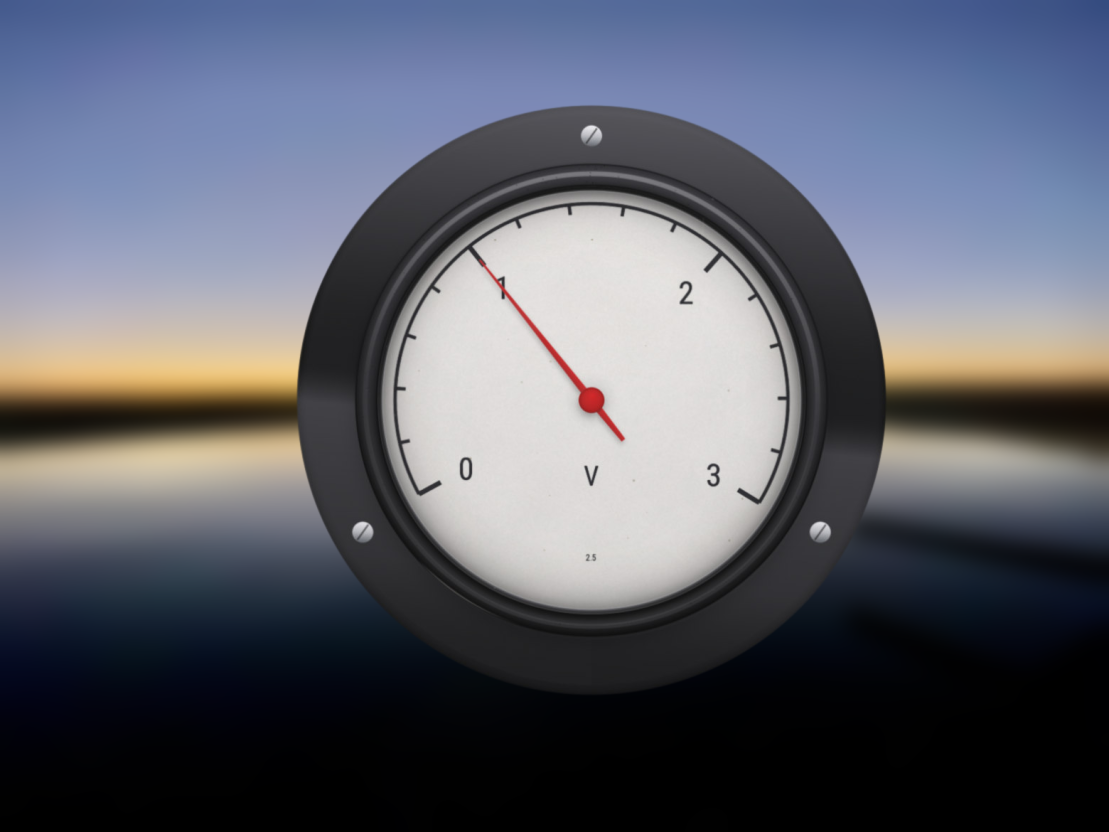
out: 1 V
